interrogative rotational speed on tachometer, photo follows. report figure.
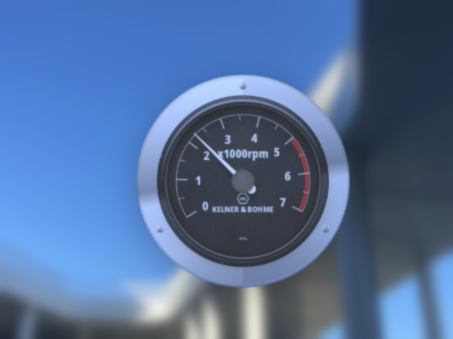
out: 2250 rpm
